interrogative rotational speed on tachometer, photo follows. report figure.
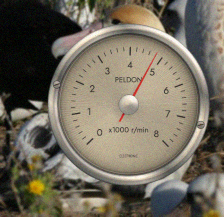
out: 4800 rpm
